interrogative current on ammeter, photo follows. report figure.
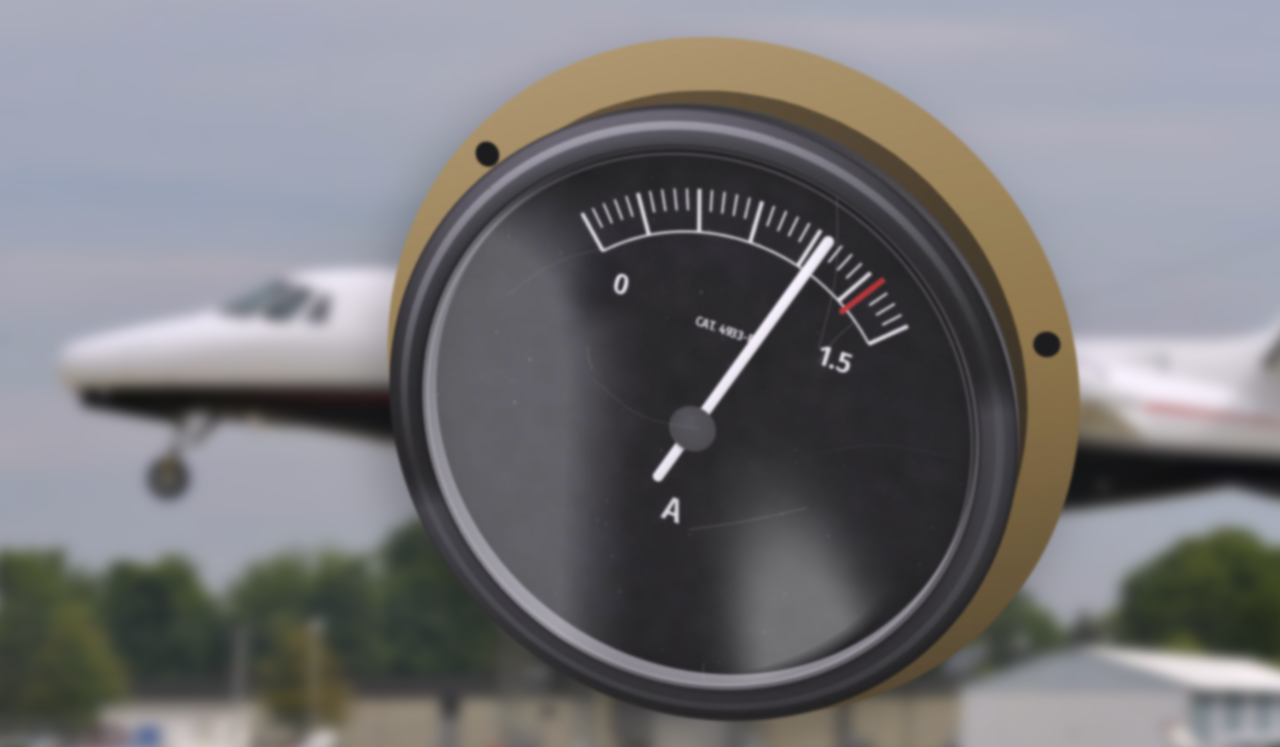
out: 1.05 A
